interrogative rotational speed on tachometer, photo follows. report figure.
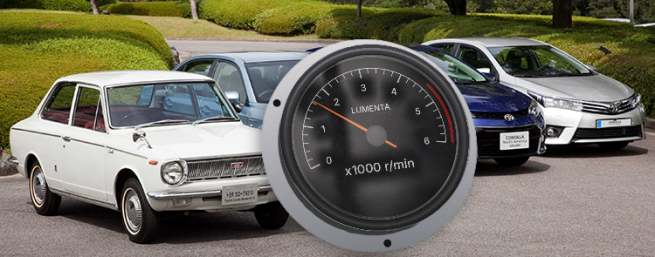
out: 1600 rpm
